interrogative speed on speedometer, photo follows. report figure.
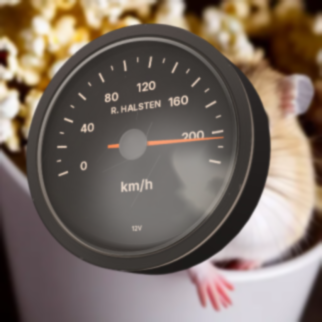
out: 205 km/h
